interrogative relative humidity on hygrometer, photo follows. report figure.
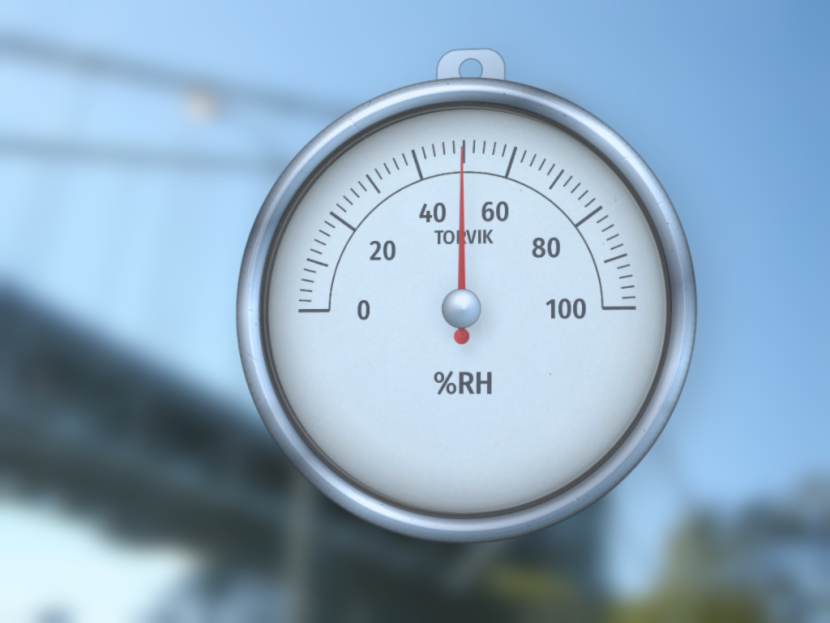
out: 50 %
